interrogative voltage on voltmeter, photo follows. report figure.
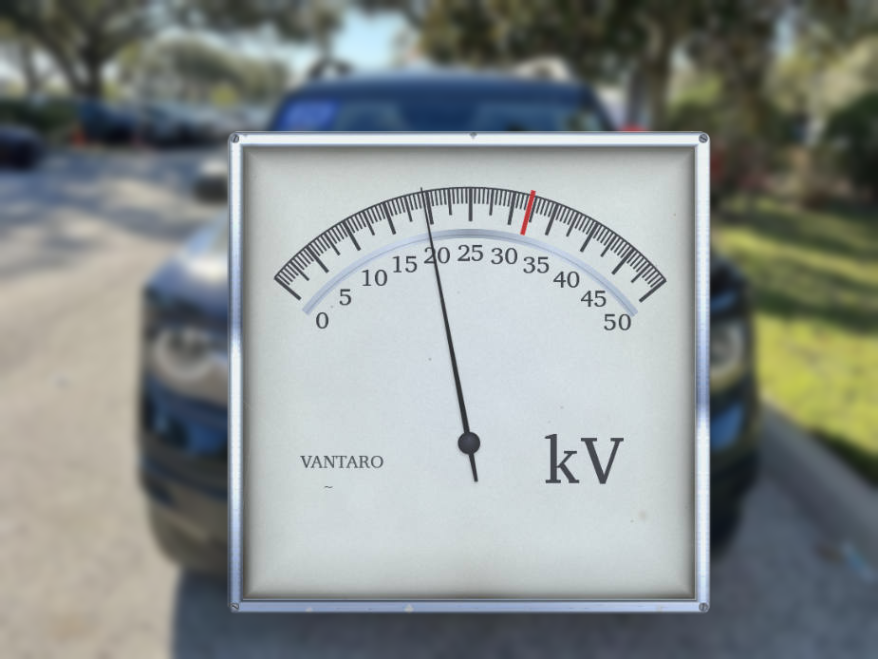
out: 19.5 kV
